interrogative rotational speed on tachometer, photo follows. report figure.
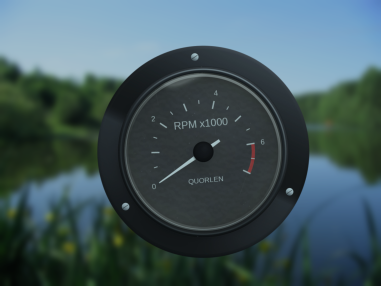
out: 0 rpm
